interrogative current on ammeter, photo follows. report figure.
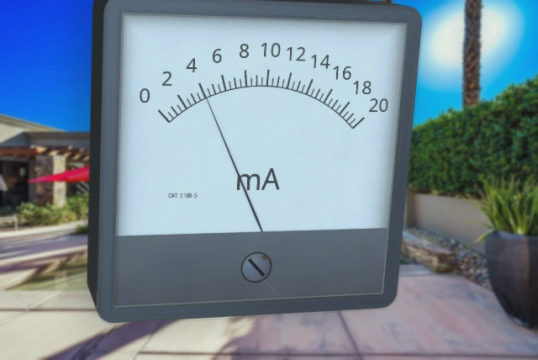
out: 4 mA
